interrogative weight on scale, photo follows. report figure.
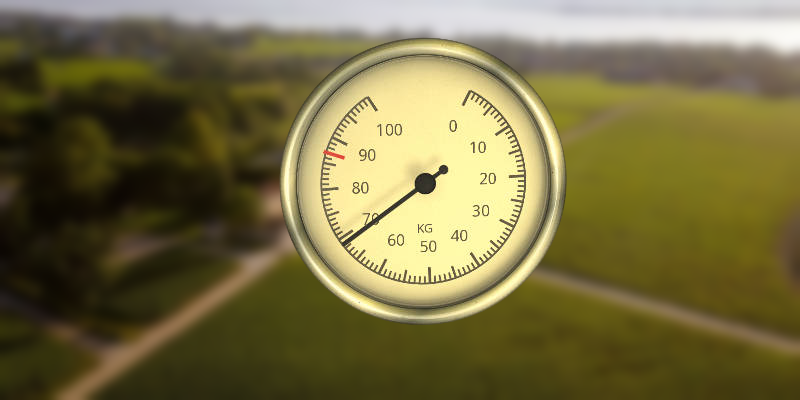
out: 69 kg
